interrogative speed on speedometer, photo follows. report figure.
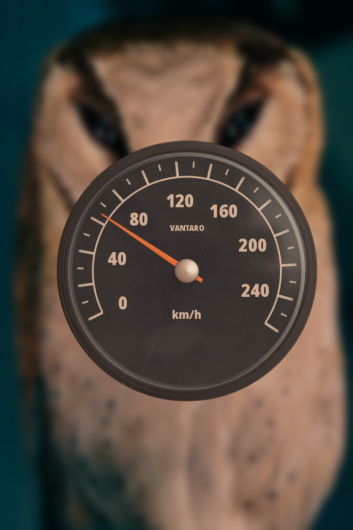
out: 65 km/h
